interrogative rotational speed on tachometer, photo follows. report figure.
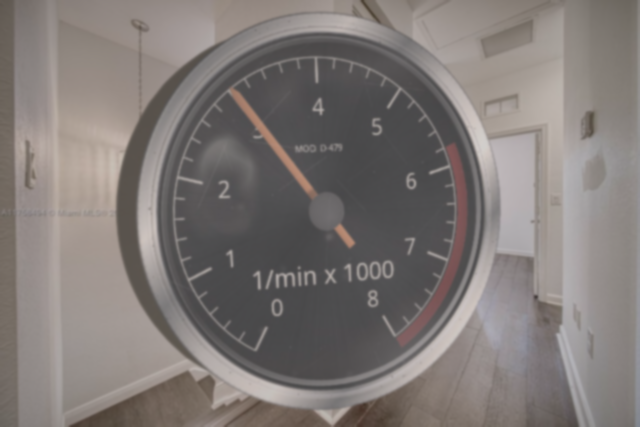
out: 3000 rpm
